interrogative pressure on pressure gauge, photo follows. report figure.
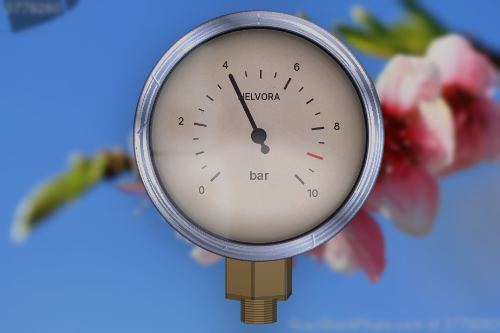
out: 4 bar
